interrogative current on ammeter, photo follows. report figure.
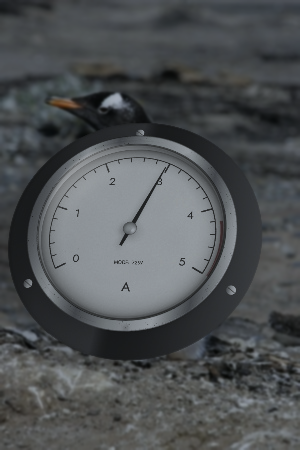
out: 3 A
